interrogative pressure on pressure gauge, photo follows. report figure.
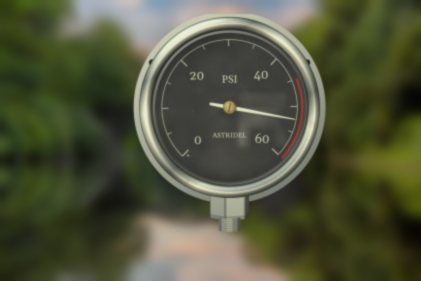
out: 52.5 psi
